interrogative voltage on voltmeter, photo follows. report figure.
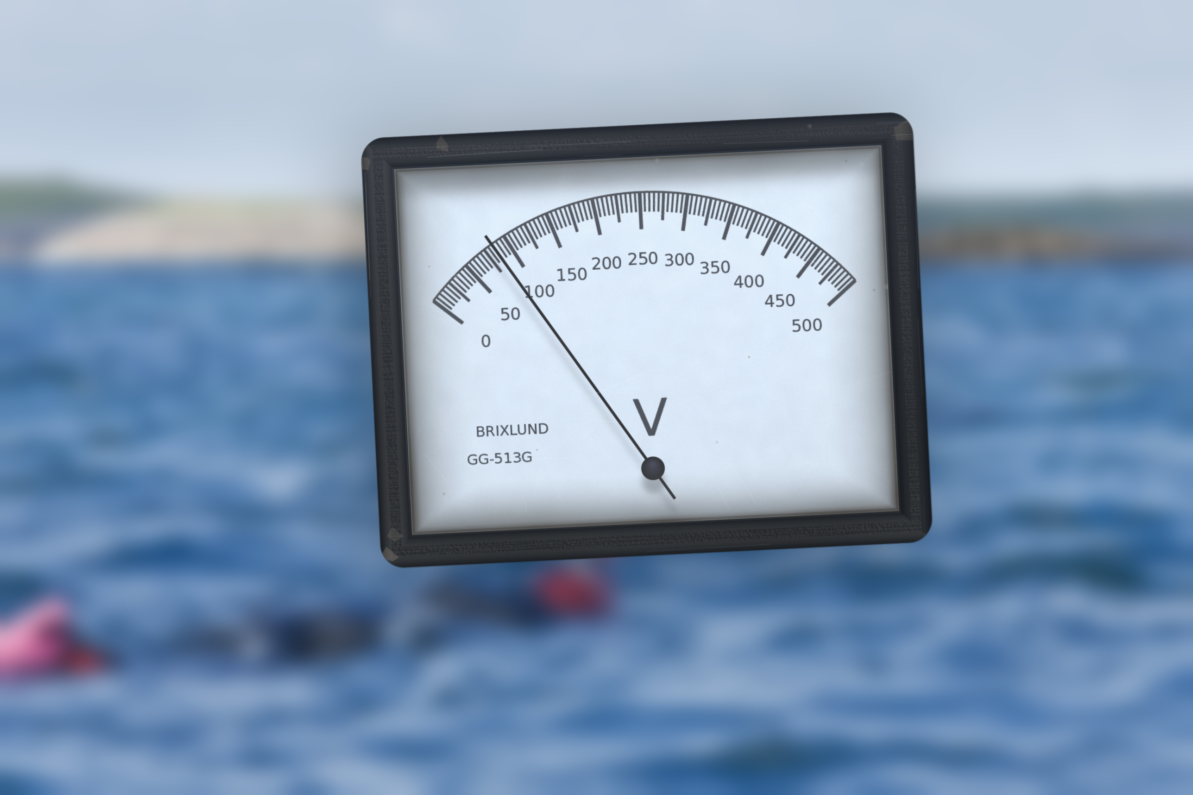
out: 85 V
